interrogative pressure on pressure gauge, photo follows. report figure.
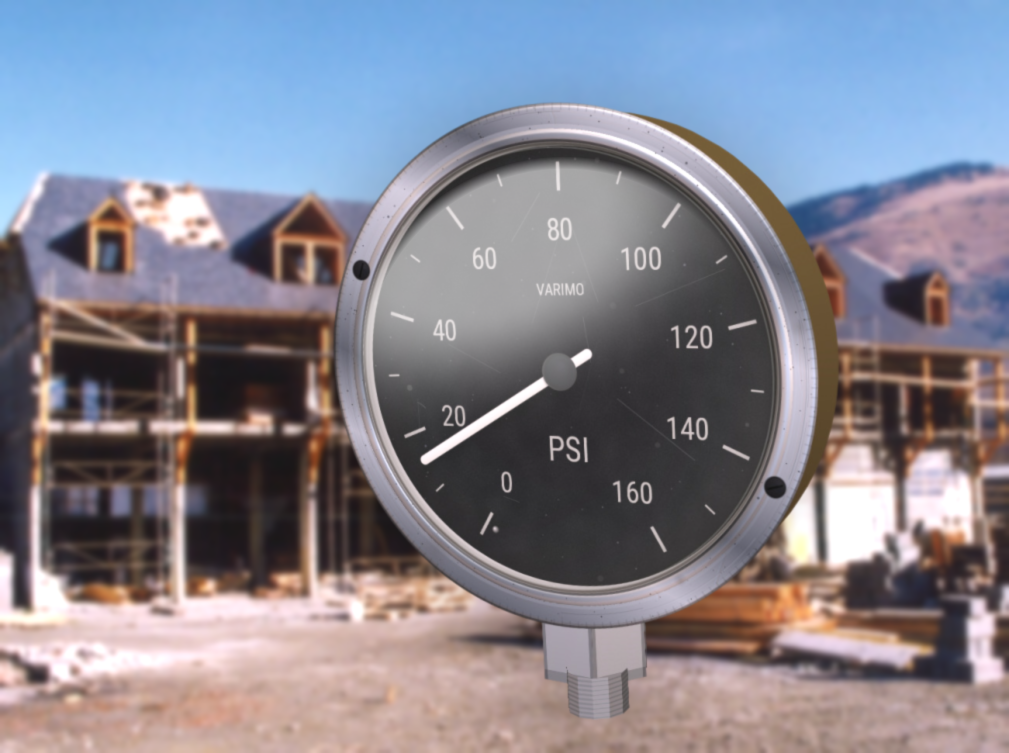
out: 15 psi
